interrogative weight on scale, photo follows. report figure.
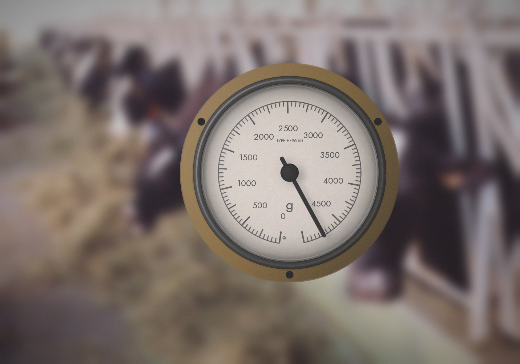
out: 4750 g
